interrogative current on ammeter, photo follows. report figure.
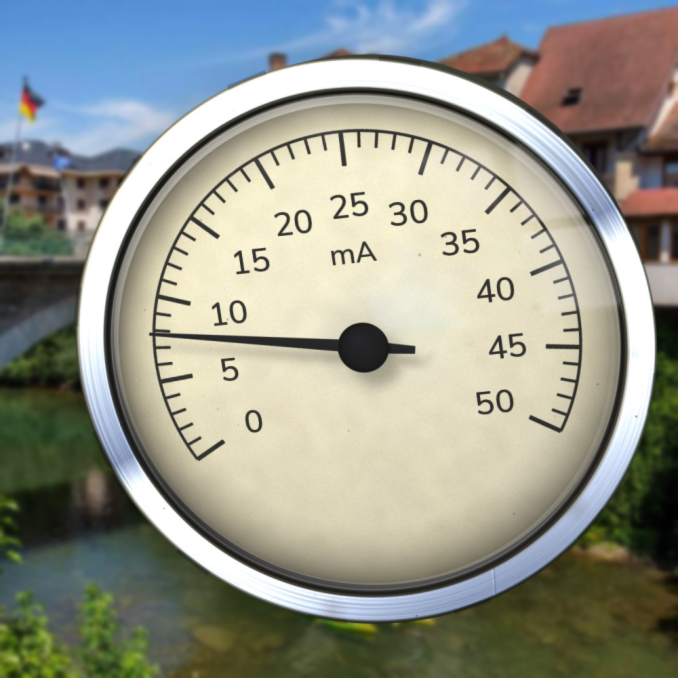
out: 8 mA
